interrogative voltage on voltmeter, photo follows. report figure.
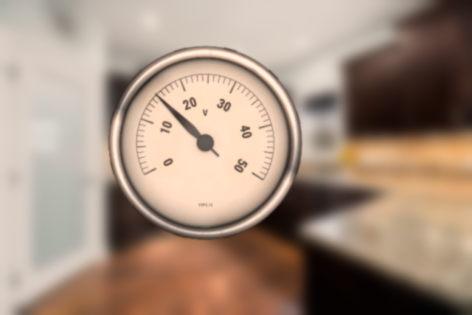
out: 15 V
